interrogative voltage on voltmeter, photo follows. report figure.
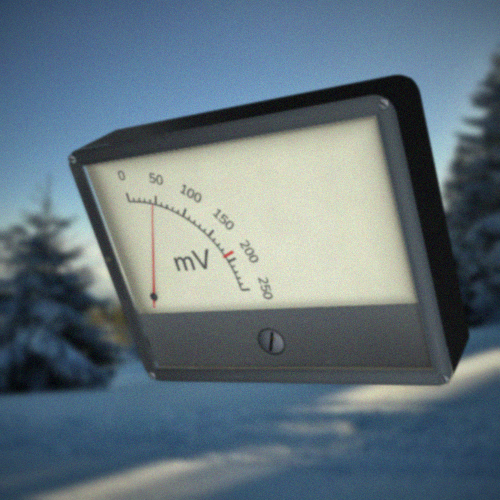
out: 50 mV
